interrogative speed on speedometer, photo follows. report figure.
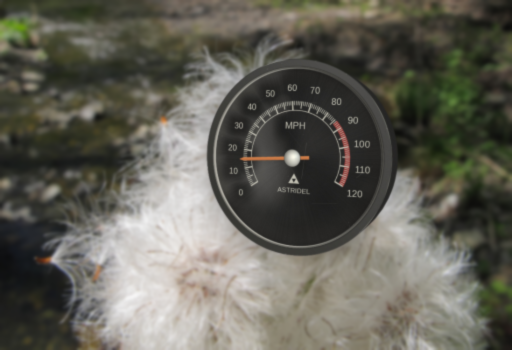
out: 15 mph
